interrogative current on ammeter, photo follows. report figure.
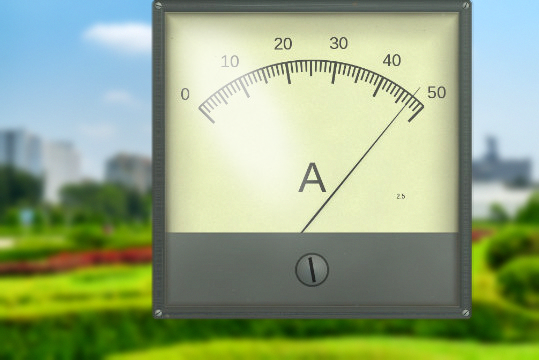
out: 47 A
